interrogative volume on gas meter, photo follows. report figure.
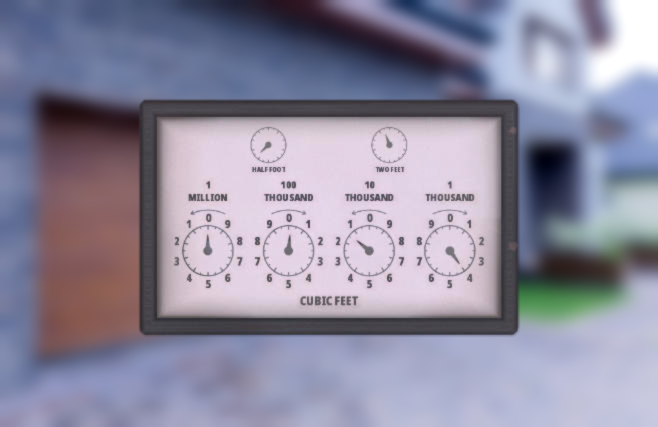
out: 1400 ft³
